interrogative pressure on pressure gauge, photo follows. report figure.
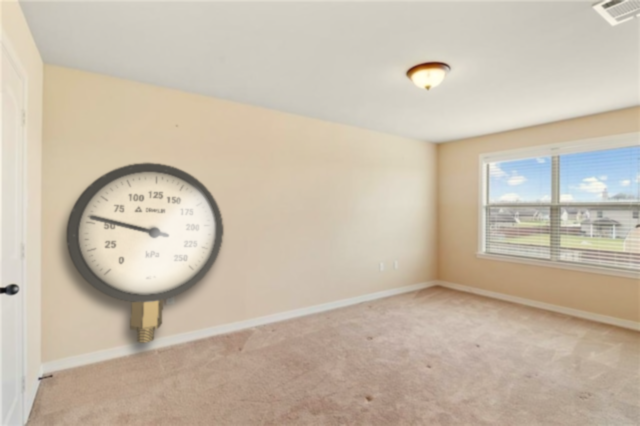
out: 55 kPa
